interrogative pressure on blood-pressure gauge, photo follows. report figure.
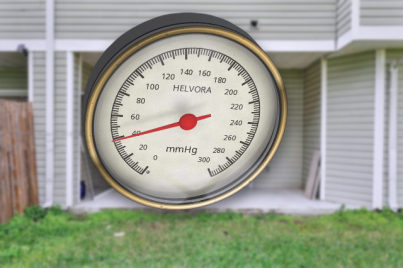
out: 40 mmHg
